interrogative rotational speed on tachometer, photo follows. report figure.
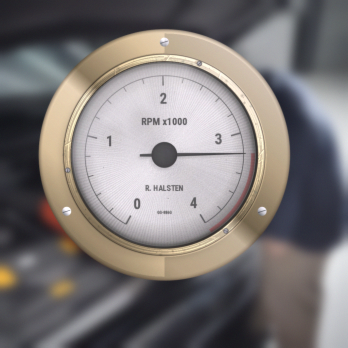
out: 3200 rpm
